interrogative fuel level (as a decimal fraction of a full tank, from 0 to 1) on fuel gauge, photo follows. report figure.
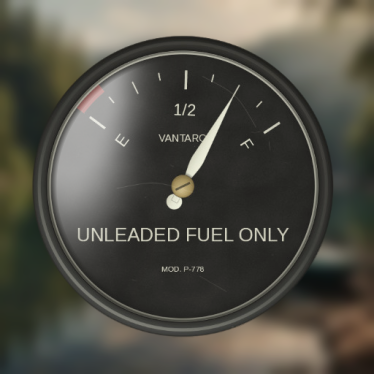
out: 0.75
